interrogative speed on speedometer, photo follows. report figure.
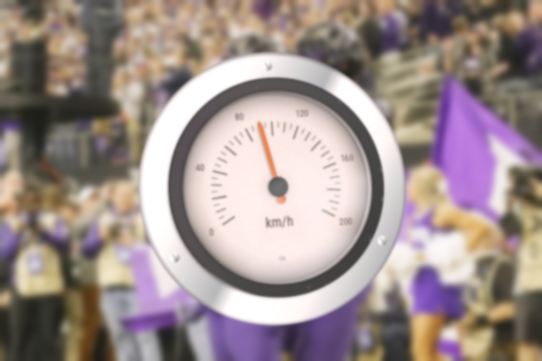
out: 90 km/h
